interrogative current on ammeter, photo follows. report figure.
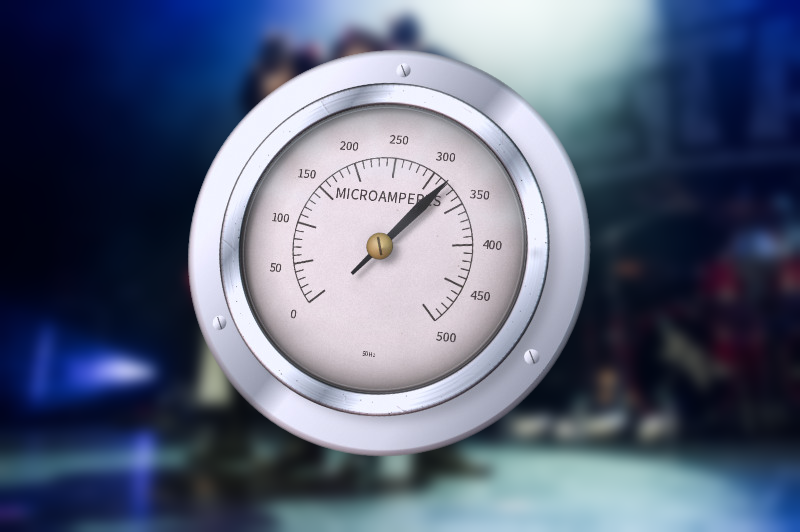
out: 320 µA
